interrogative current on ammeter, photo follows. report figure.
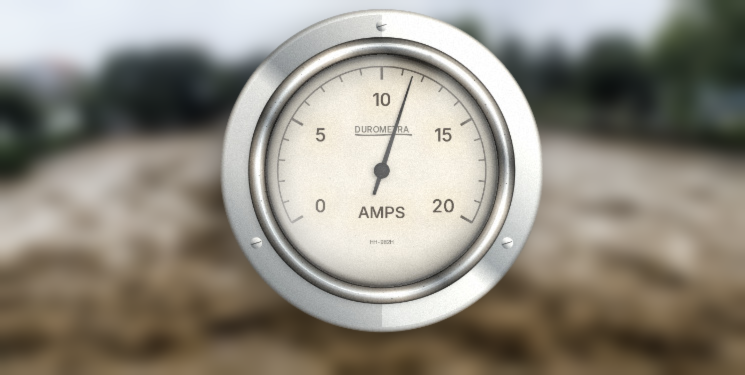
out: 11.5 A
